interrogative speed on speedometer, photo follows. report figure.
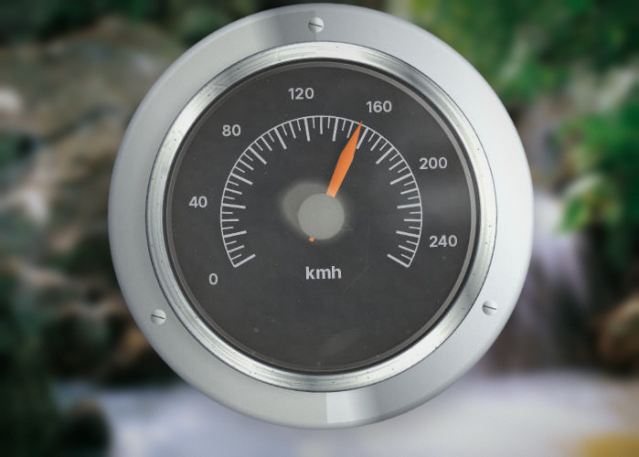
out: 155 km/h
